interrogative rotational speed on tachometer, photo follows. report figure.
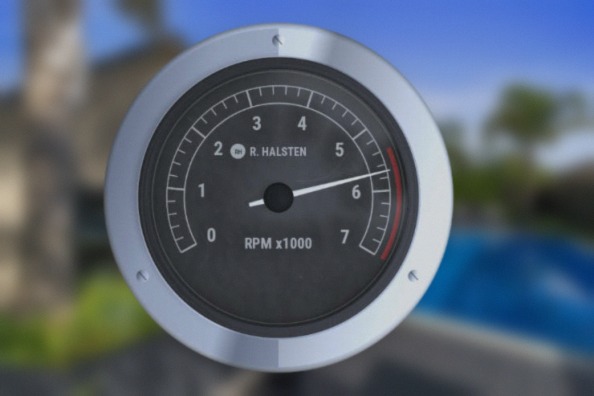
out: 5700 rpm
